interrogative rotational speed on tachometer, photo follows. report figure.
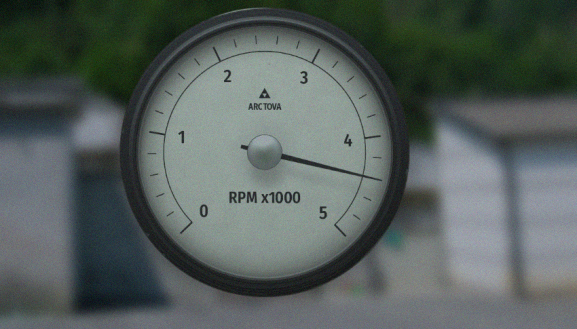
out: 4400 rpm
